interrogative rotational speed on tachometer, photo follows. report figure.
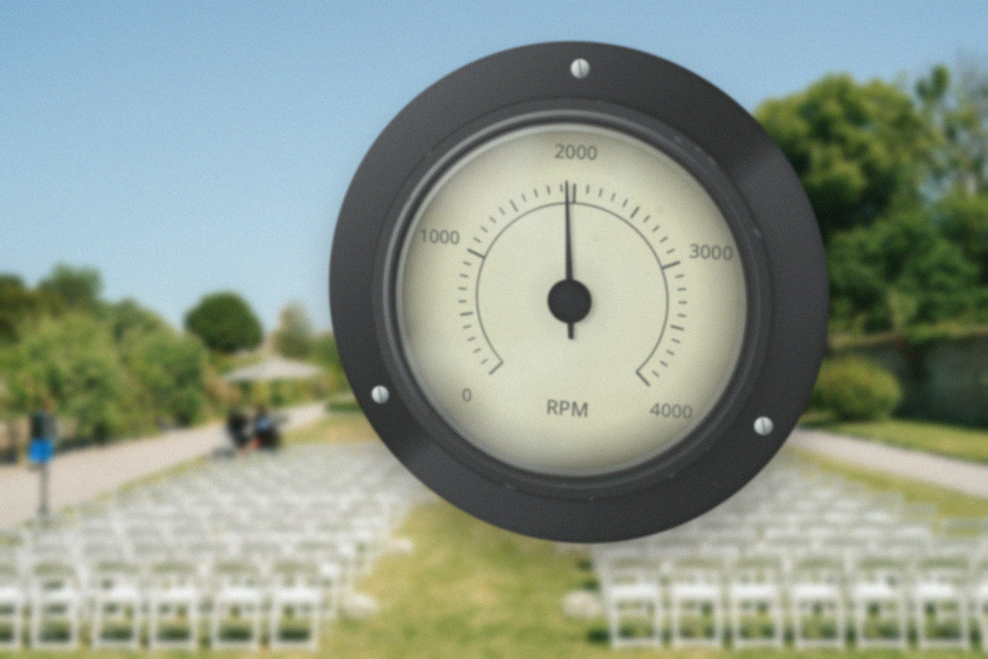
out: 1950 rpm
